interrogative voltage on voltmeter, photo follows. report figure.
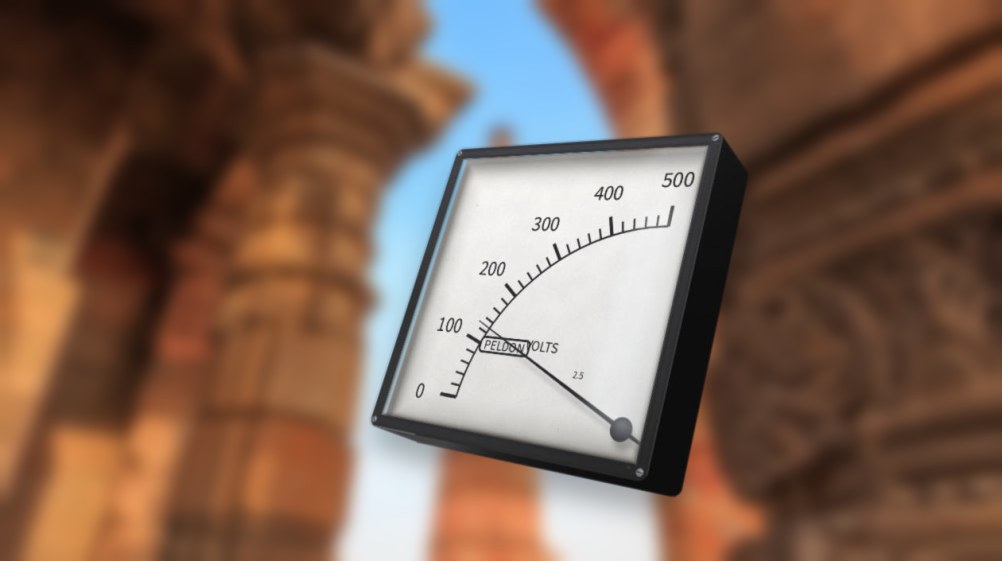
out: 130 V
